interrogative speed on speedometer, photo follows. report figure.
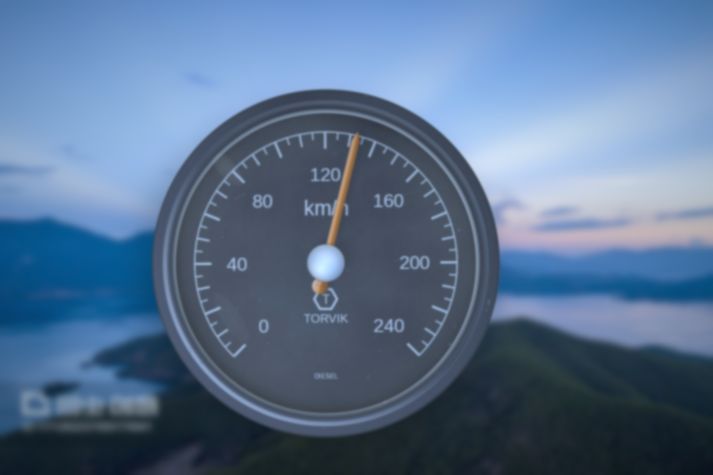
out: 132.5 km/h
